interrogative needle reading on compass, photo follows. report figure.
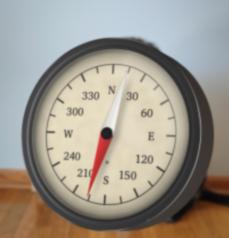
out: 195 °
